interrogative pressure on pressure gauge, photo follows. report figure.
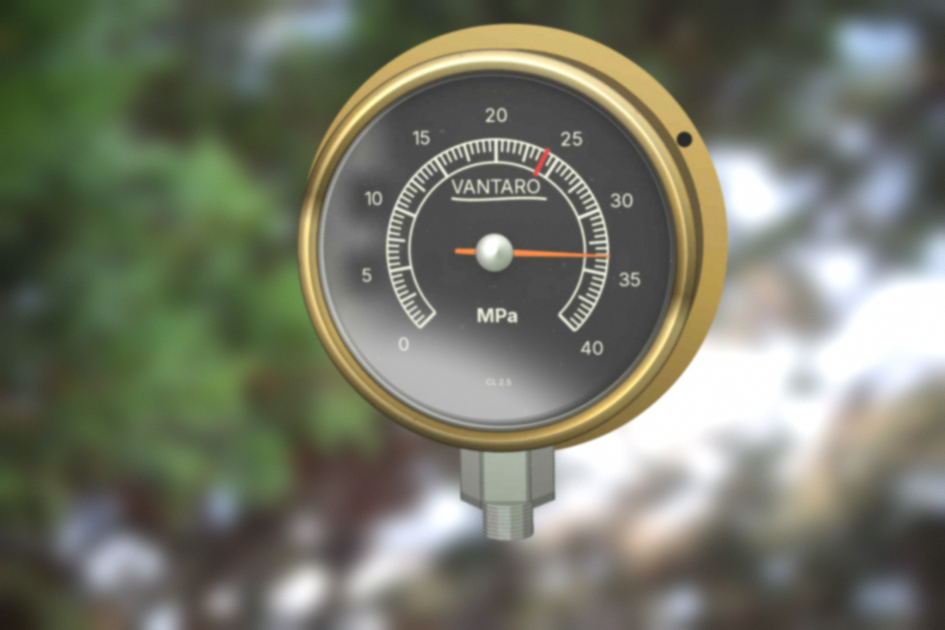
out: 33.5 MPa
